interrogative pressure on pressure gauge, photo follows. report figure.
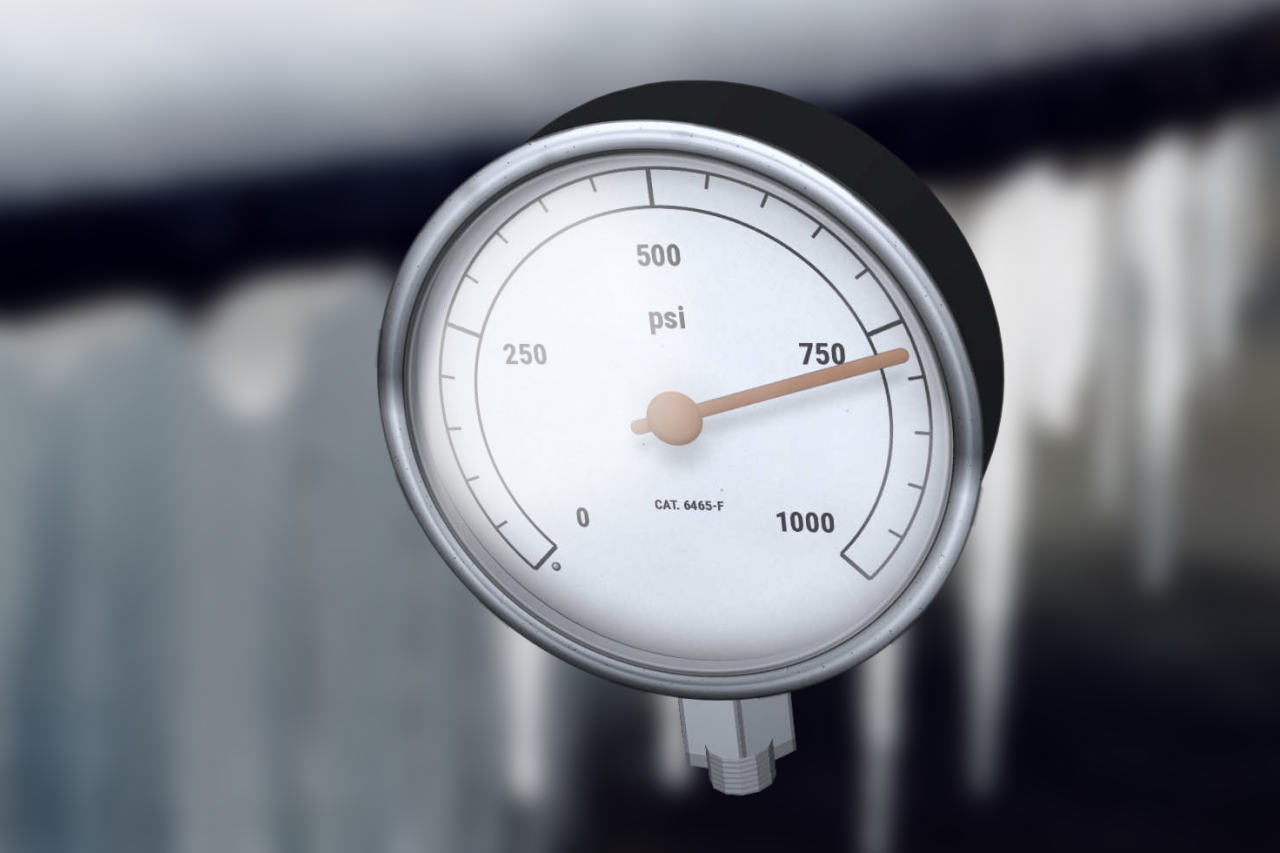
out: 775 psi
